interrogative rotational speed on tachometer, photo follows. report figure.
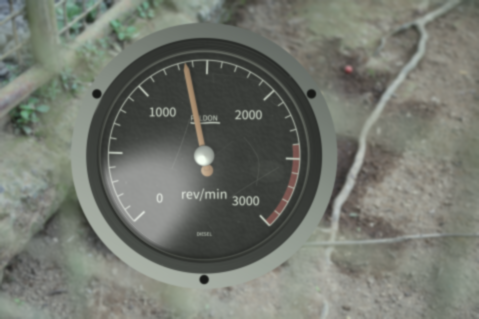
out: 1350 rpm
